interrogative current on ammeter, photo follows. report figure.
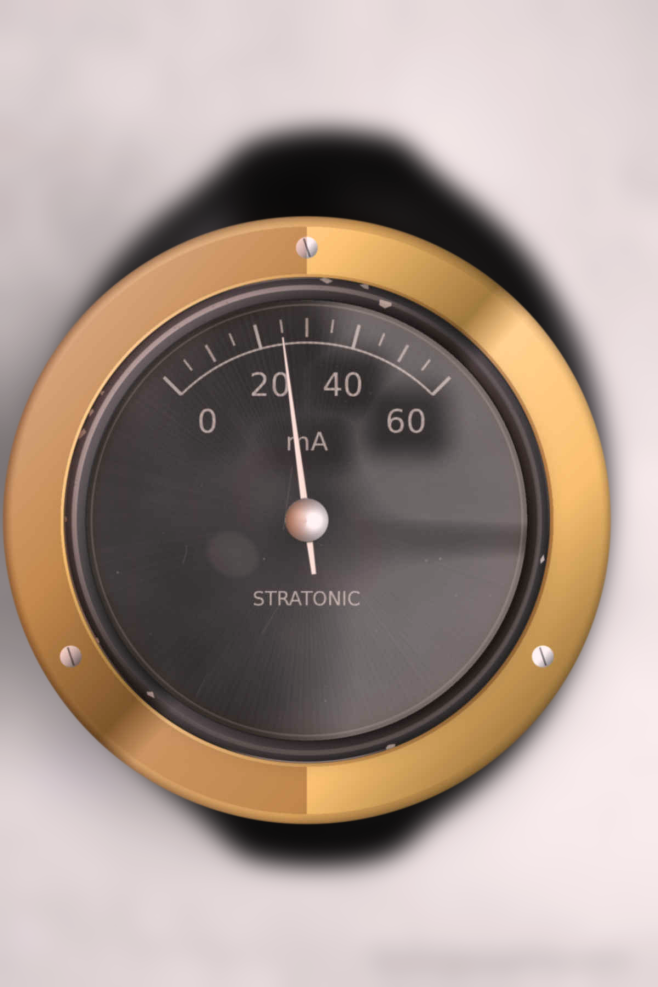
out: 25 mA
